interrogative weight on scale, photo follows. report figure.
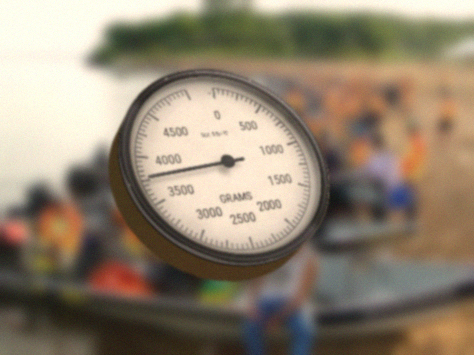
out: 3750 g
